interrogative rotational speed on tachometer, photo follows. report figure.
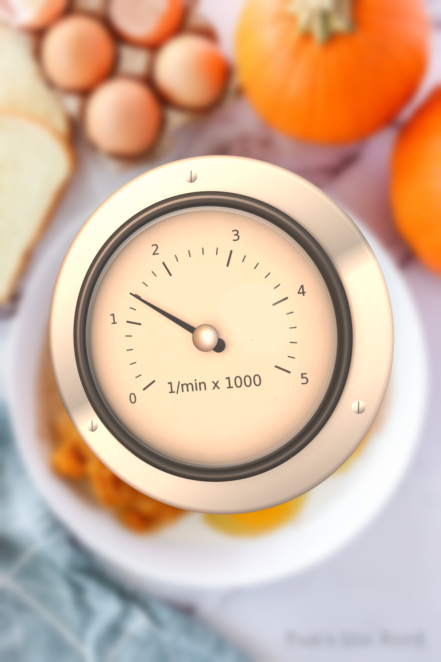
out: 1400 rpm
